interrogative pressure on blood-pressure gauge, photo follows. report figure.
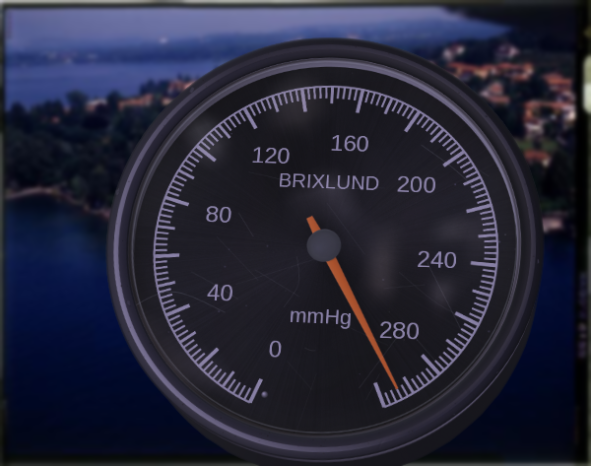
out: 294 mmHg
